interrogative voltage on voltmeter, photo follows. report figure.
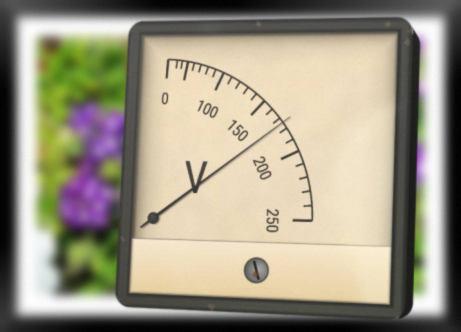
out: 175 V
